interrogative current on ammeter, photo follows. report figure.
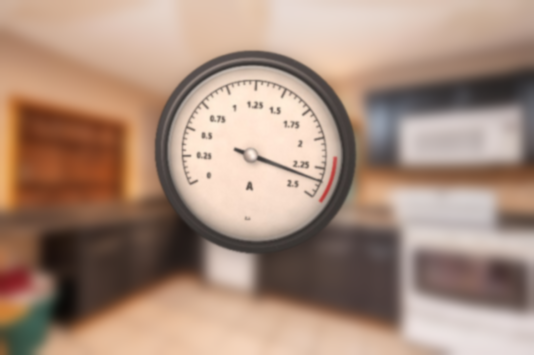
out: 2.35 A
